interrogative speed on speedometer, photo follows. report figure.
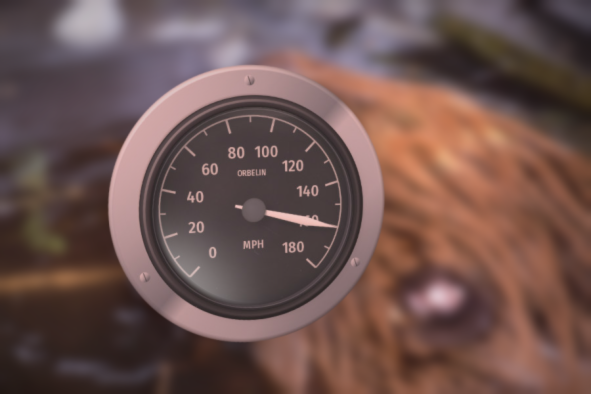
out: 160 mph
